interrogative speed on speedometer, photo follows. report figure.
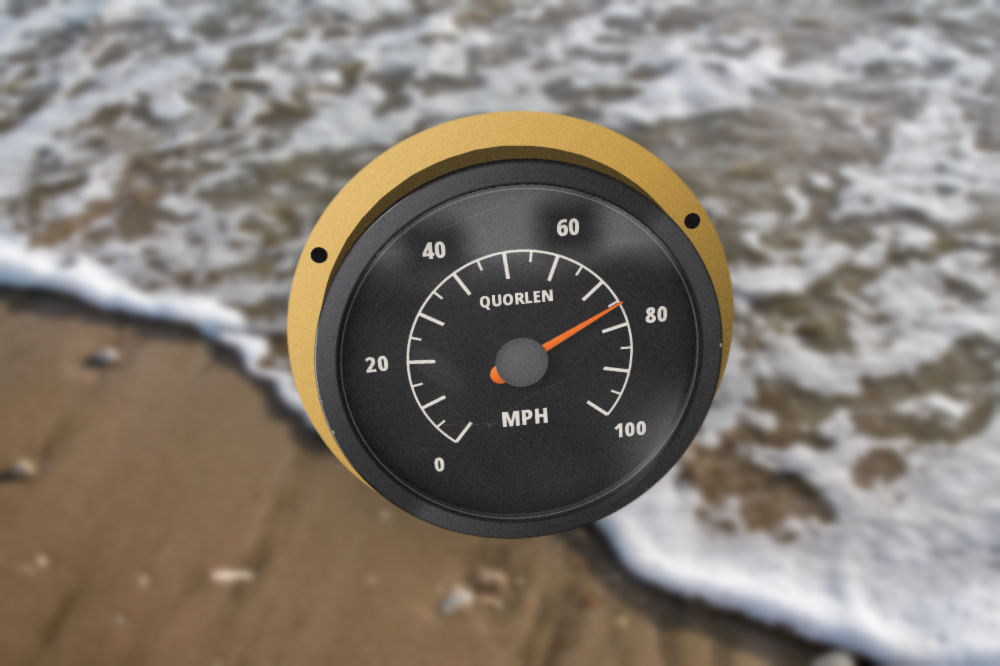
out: 75 mph
